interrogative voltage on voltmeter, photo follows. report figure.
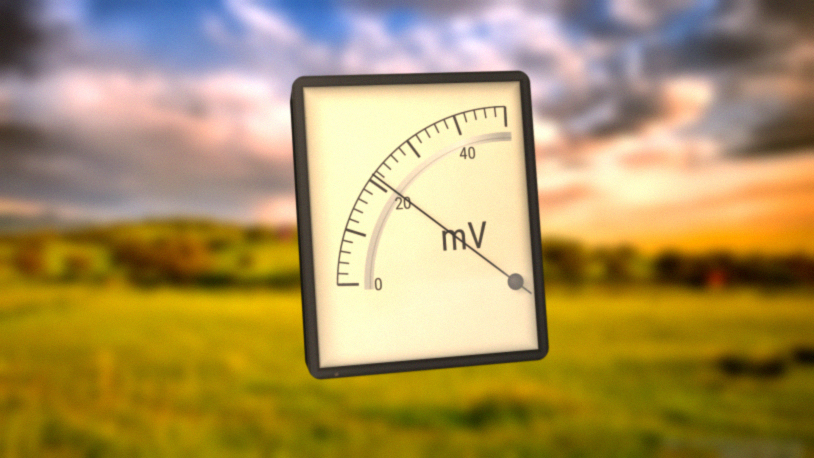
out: 21 mV
